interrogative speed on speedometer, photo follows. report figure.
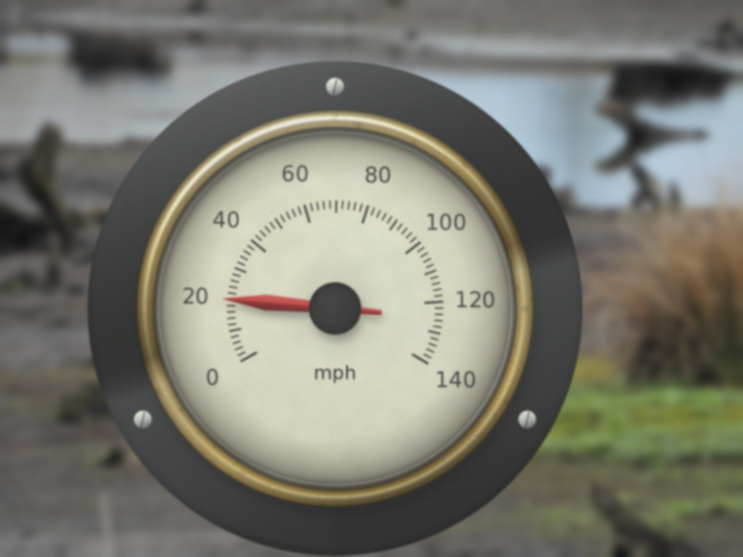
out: 20 mph
